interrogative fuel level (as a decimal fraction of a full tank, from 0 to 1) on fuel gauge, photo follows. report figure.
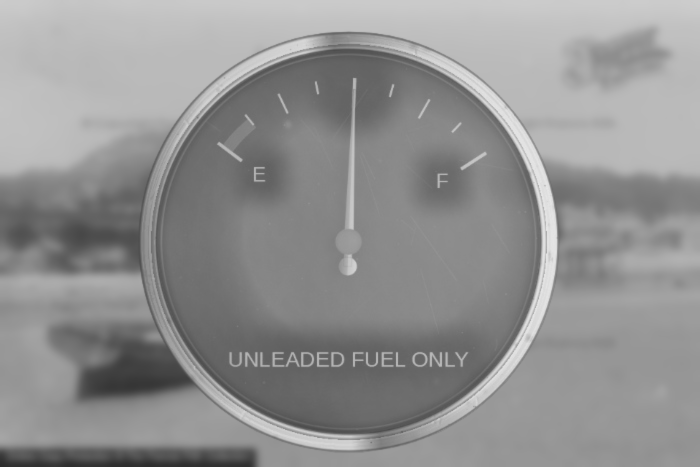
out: 0.5
